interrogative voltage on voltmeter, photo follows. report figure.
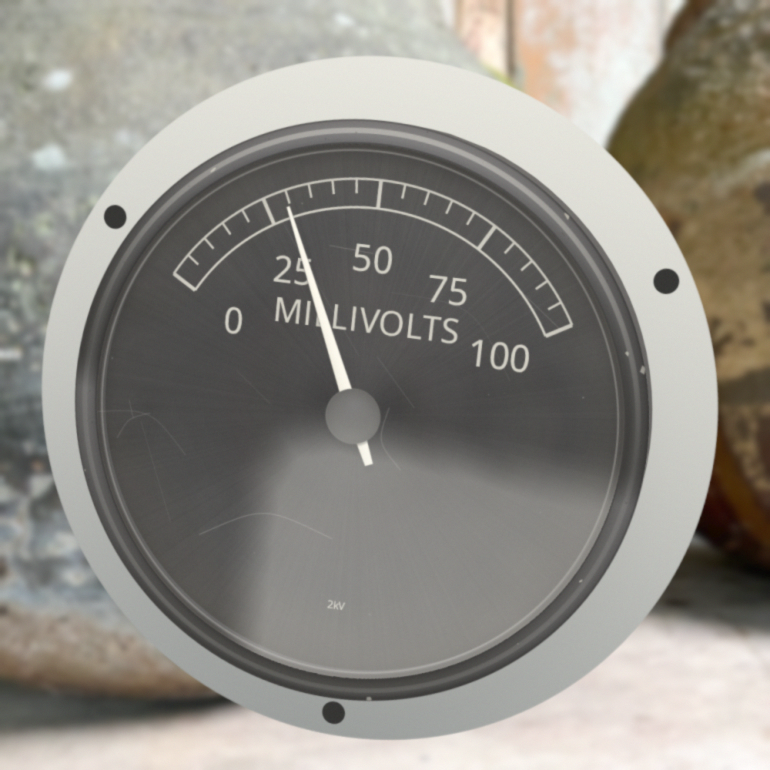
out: 30 mV
